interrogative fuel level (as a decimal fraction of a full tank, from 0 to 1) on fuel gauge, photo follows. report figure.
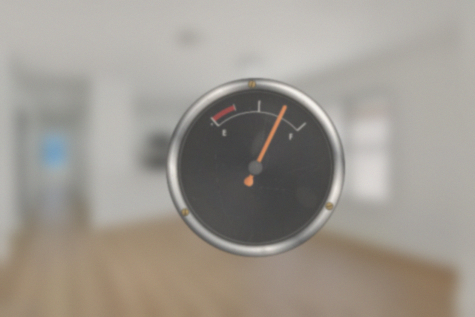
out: 0.75
